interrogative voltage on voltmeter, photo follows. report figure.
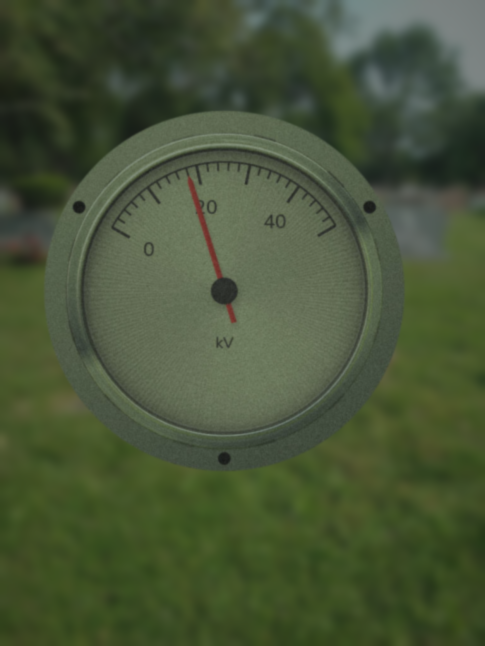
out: 18 kV
